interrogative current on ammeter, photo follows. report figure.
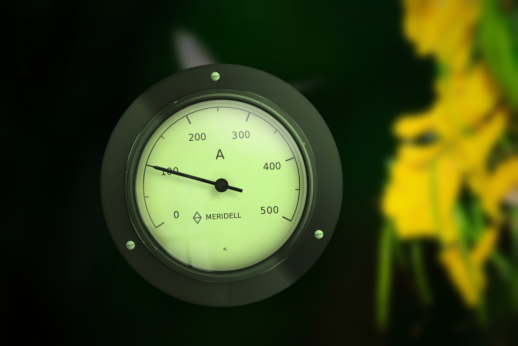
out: 100 A
